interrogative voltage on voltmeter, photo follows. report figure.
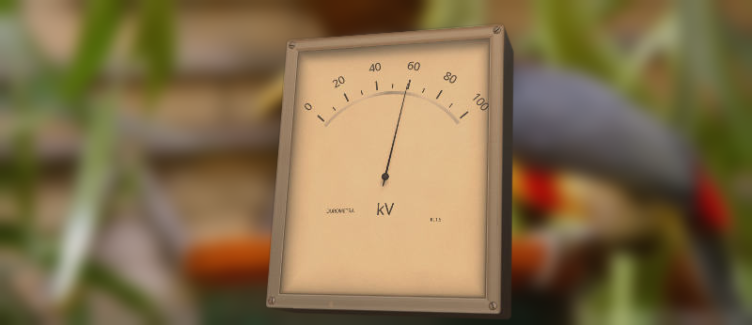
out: 60 kV
